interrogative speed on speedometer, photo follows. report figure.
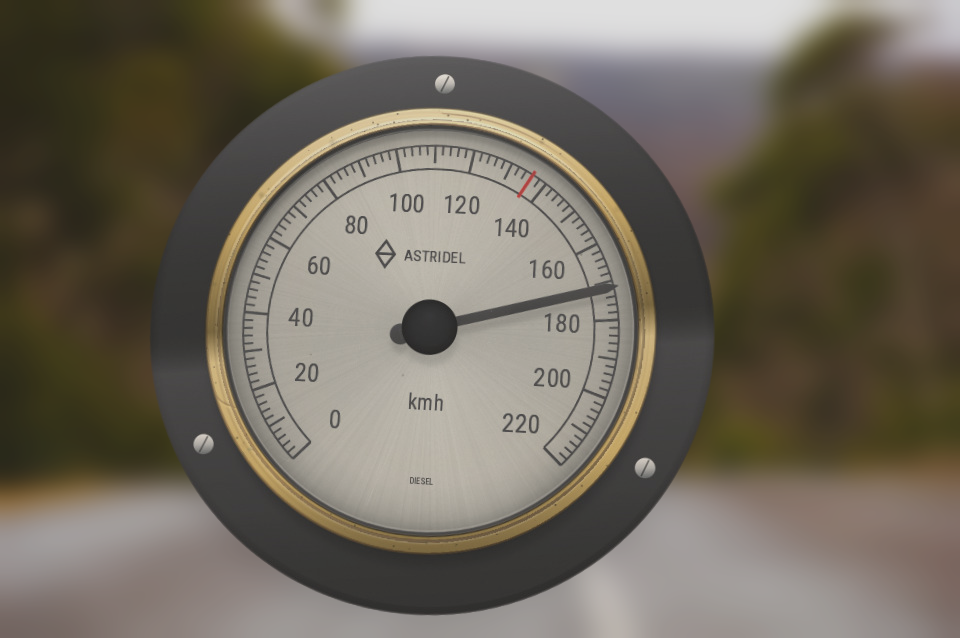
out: 172 km/h
